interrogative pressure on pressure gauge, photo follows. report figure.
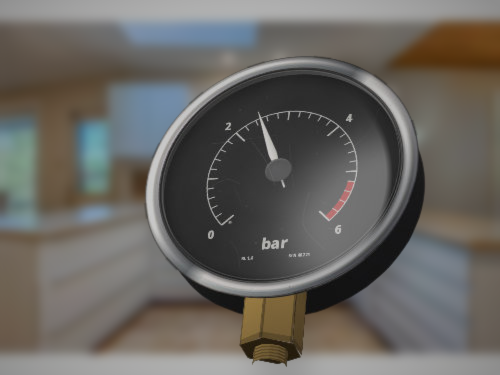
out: 2.5 bar
